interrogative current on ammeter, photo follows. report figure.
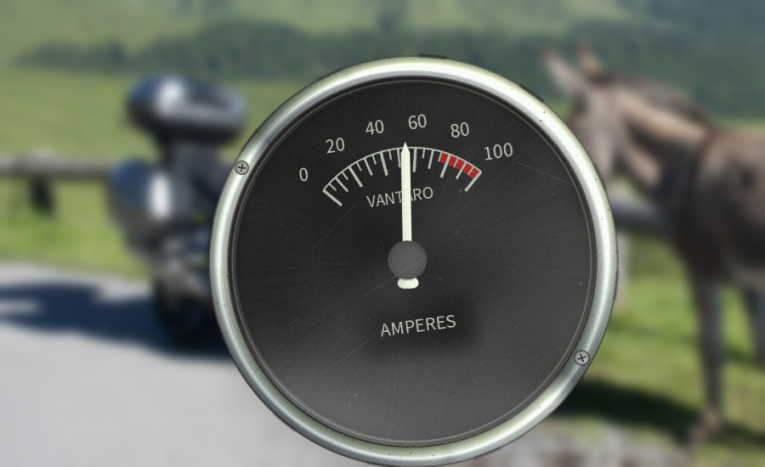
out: 55 A
